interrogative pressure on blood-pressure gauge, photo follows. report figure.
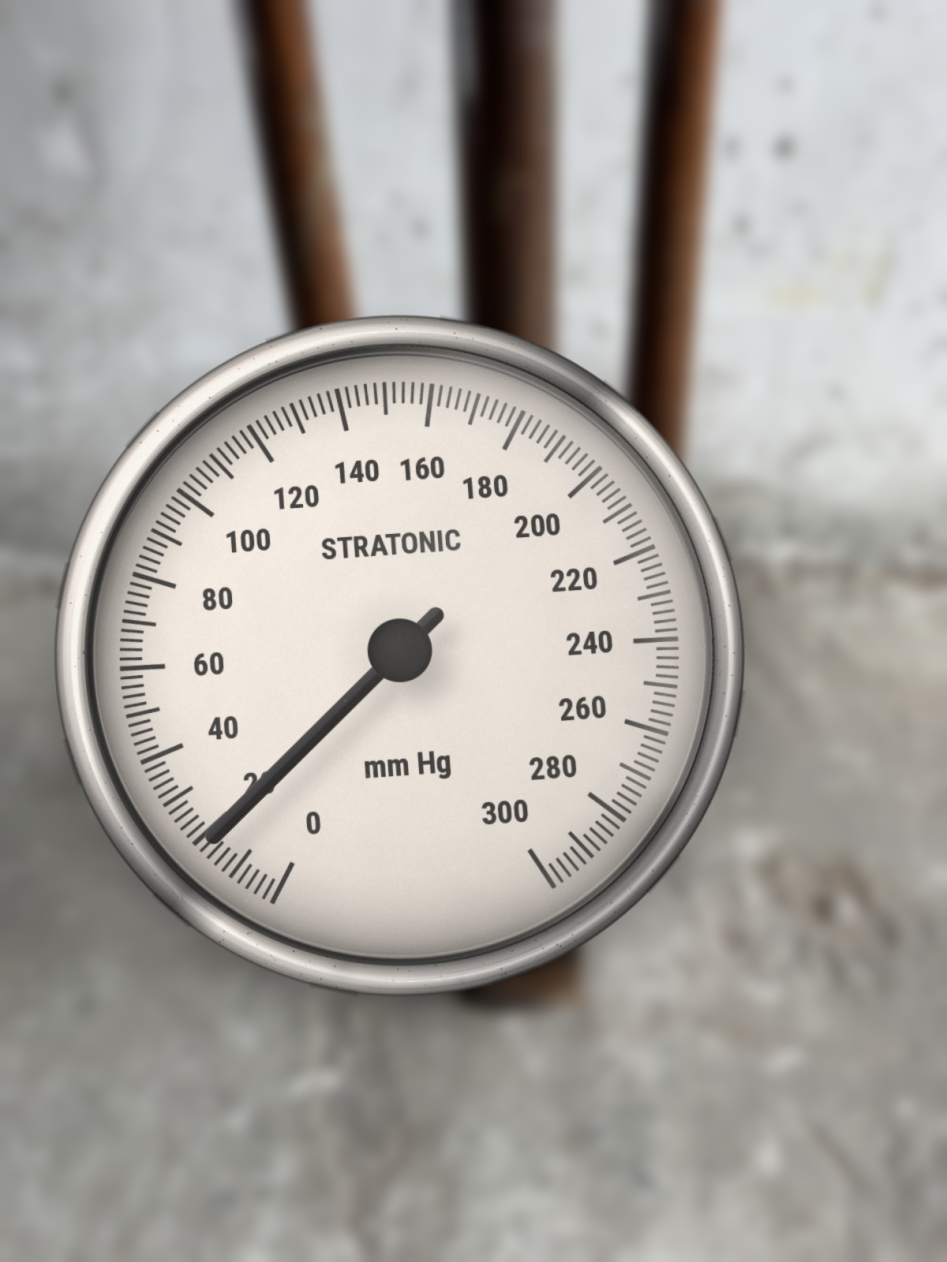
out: 18 mmHg
